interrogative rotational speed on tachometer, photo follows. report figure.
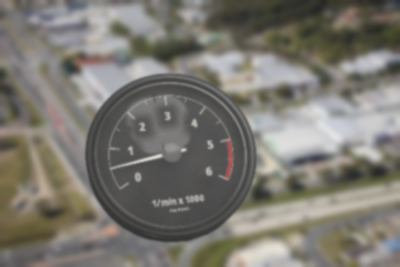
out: 500 rpm
